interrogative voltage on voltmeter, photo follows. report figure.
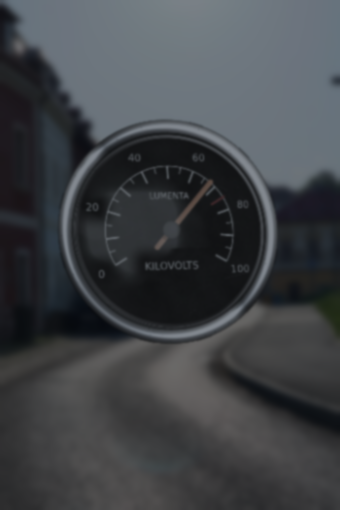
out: 67.5 kV
